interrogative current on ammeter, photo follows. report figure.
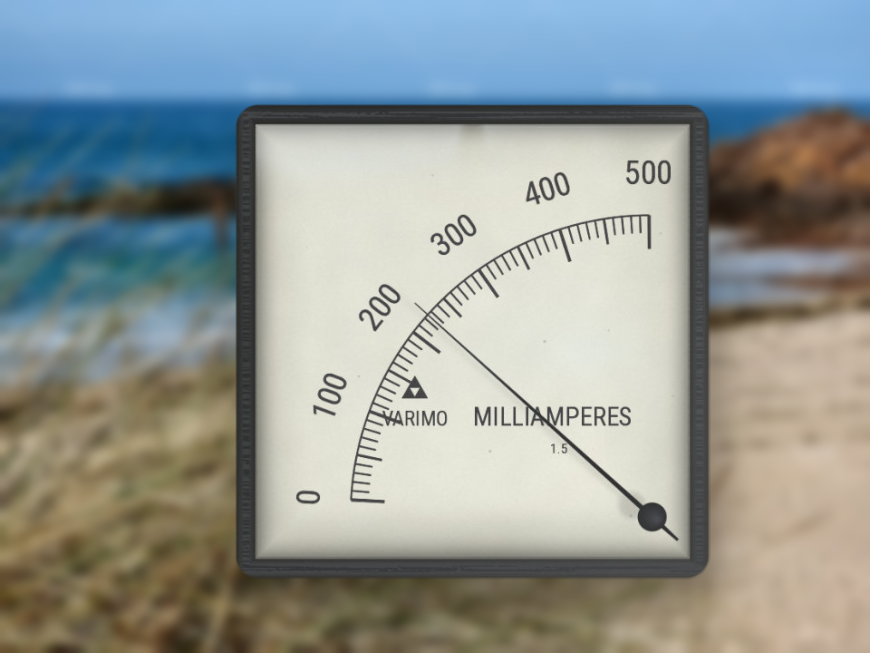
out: 225 mA
